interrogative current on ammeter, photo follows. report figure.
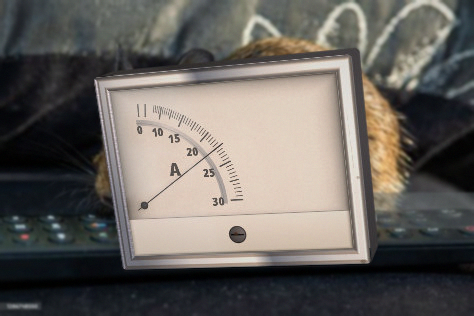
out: 22.5 A
